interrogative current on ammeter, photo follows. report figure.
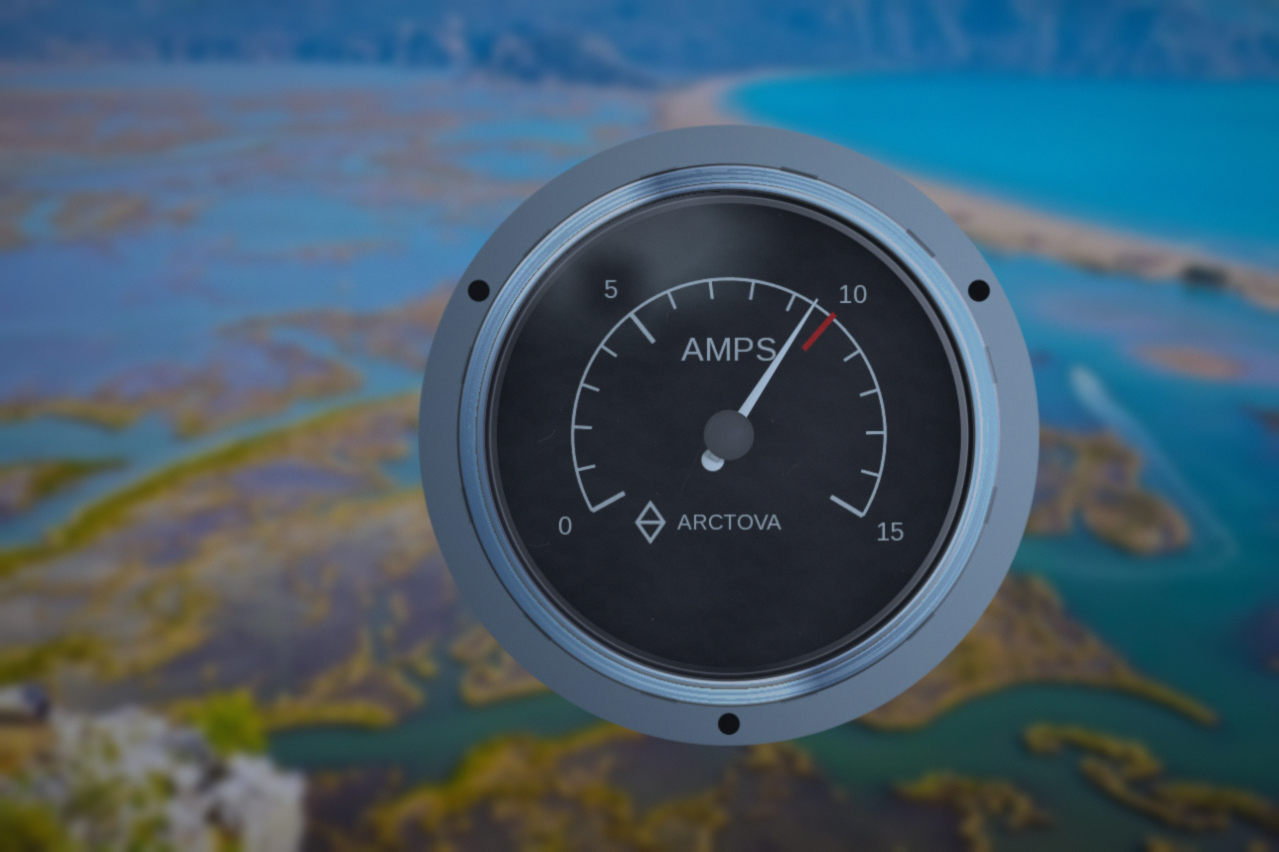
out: 9.5 A
